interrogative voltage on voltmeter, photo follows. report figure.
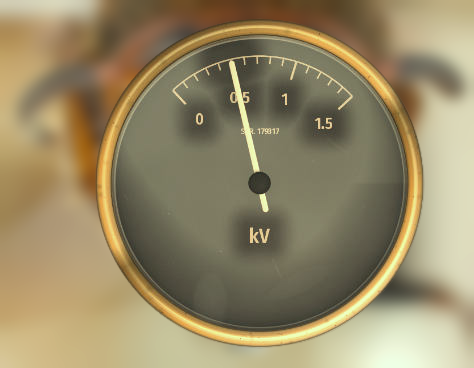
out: 0.5 kV
